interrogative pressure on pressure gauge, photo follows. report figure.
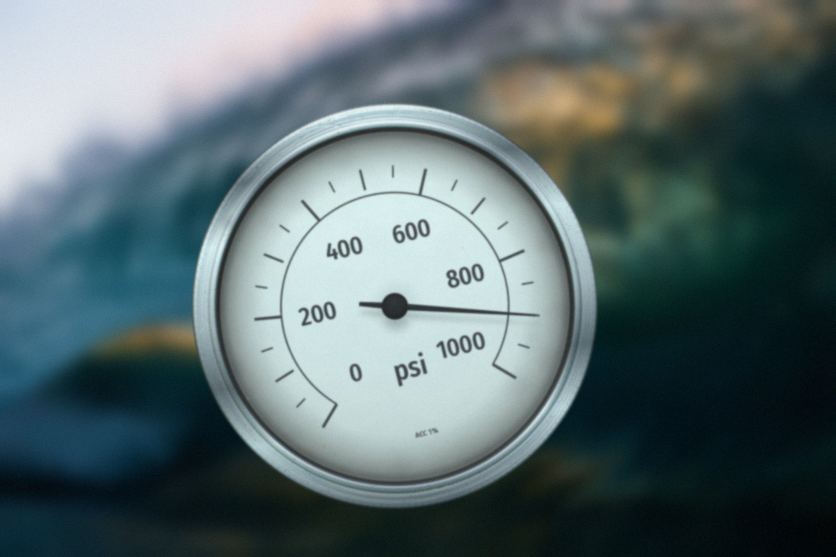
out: 900 psi
